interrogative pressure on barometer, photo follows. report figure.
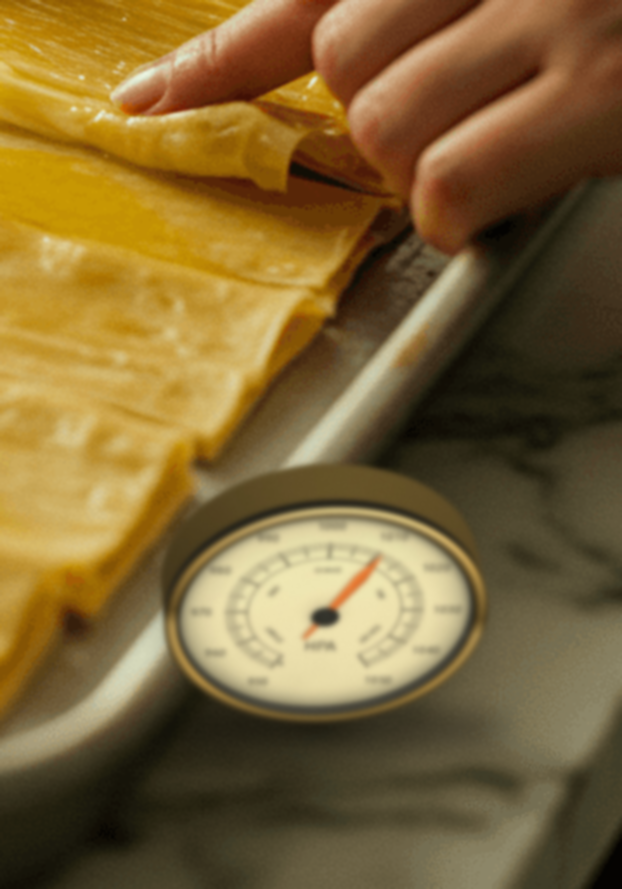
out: 1010 hPa
